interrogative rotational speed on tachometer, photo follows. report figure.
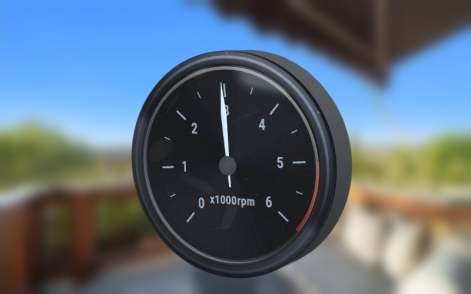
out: 3000 rpm
